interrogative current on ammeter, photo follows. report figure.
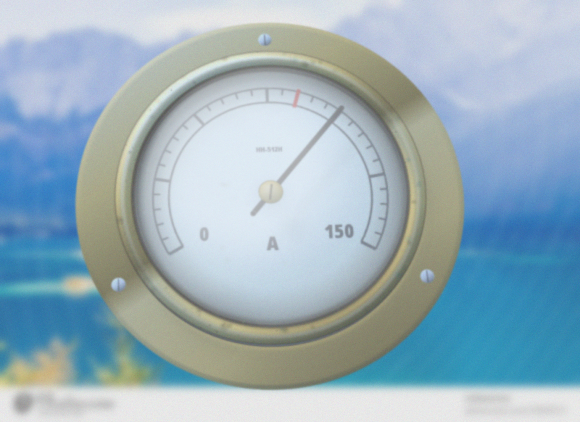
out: 100 A
